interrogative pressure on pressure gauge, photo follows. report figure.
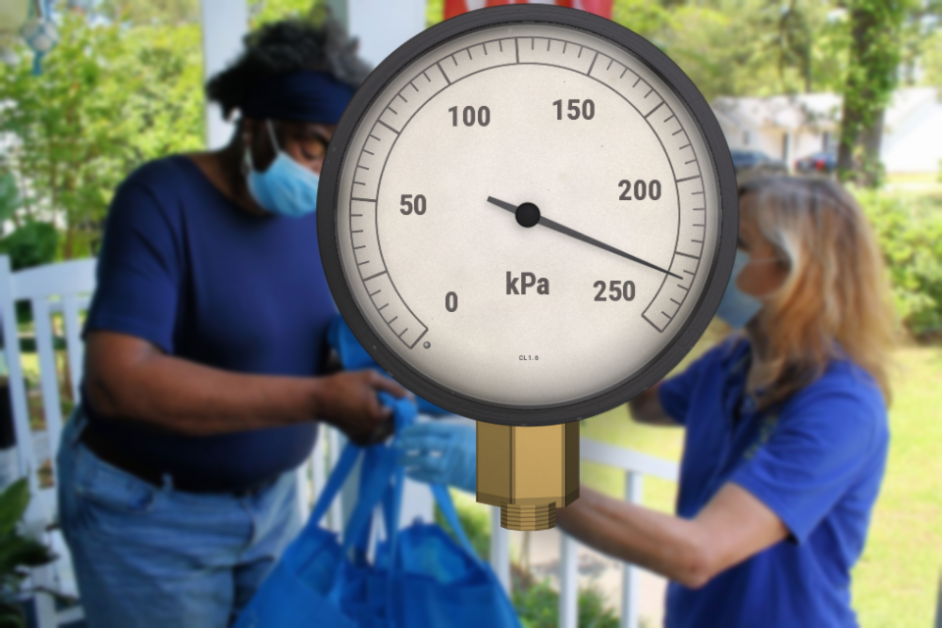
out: 232.5 kPa
